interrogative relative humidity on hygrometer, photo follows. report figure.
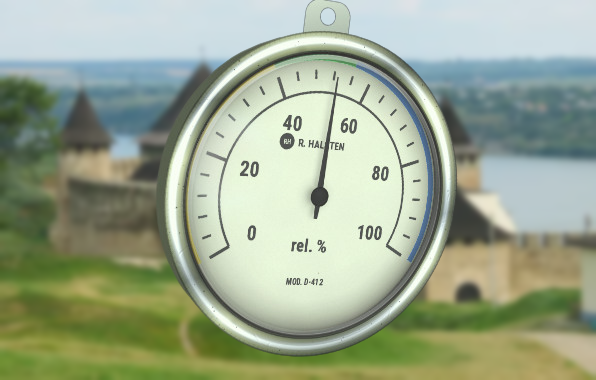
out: 52 %
